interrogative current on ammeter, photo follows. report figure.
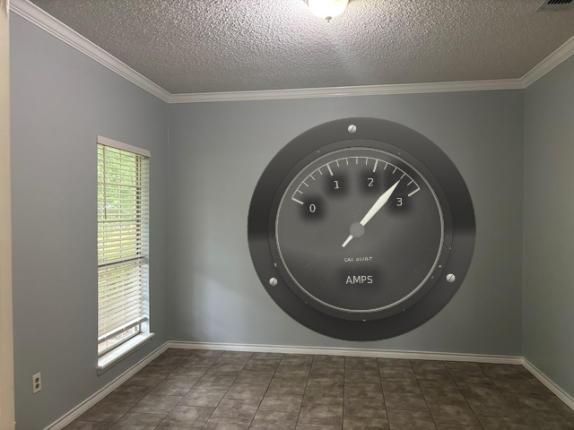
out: 2.6 A
